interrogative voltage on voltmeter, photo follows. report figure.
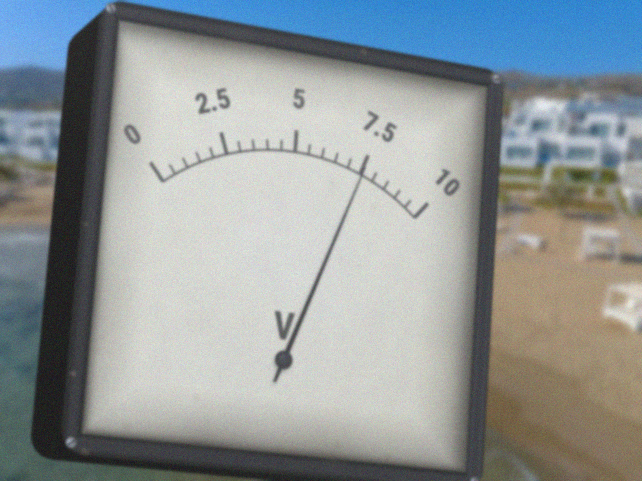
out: 7.5 V
